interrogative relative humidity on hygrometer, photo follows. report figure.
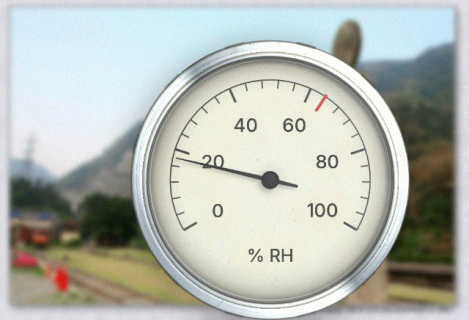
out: 18 %
